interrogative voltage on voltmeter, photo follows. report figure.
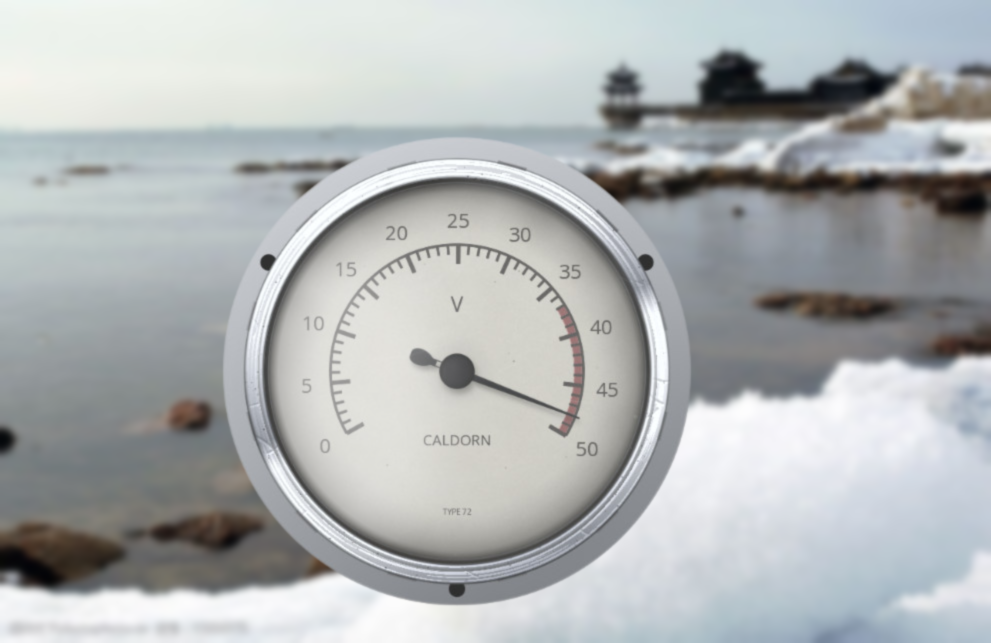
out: 48 V
